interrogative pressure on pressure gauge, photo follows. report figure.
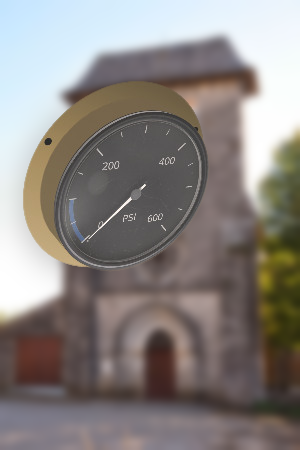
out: 0 psi
